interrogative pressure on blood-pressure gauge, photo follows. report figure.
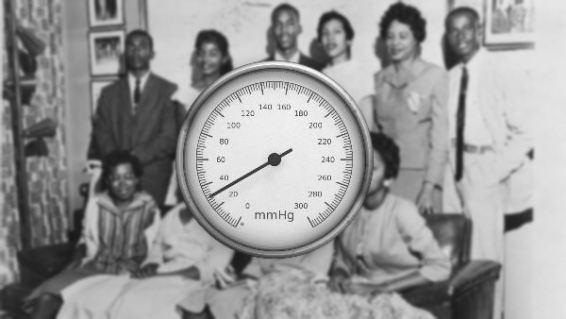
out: 30 mmHg
